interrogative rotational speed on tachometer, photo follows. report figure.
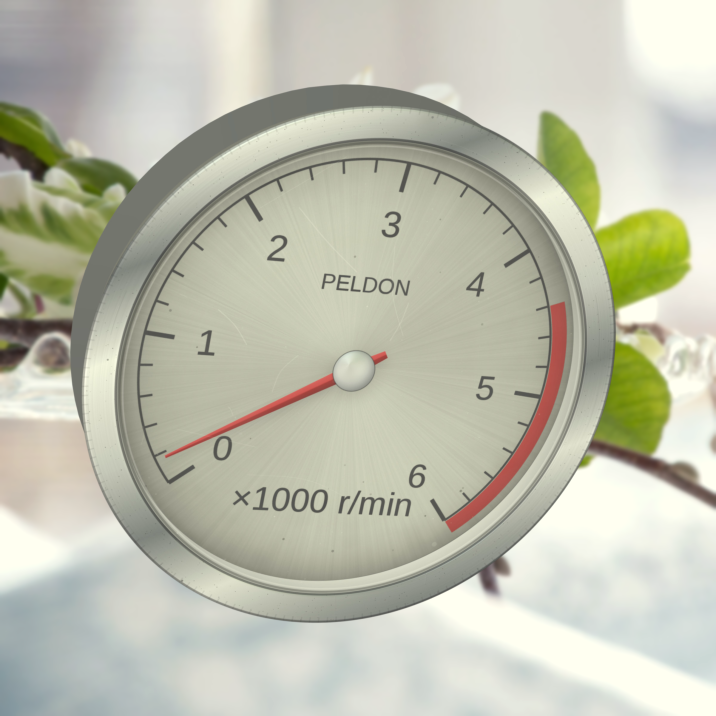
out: 200 rpm
